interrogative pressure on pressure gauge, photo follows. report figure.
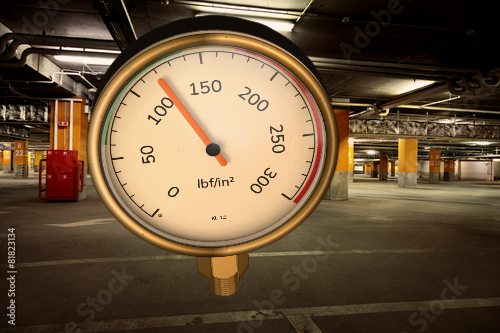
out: 120 psi
